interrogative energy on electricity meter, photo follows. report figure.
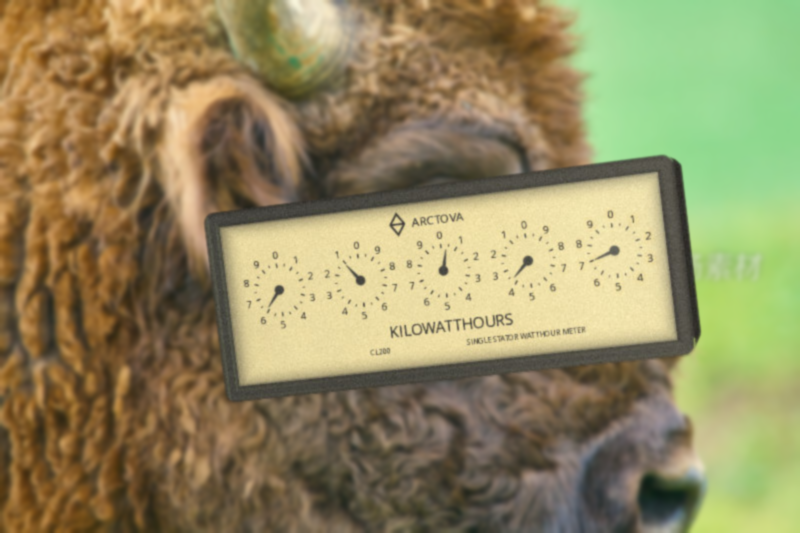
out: 61037 kWh
